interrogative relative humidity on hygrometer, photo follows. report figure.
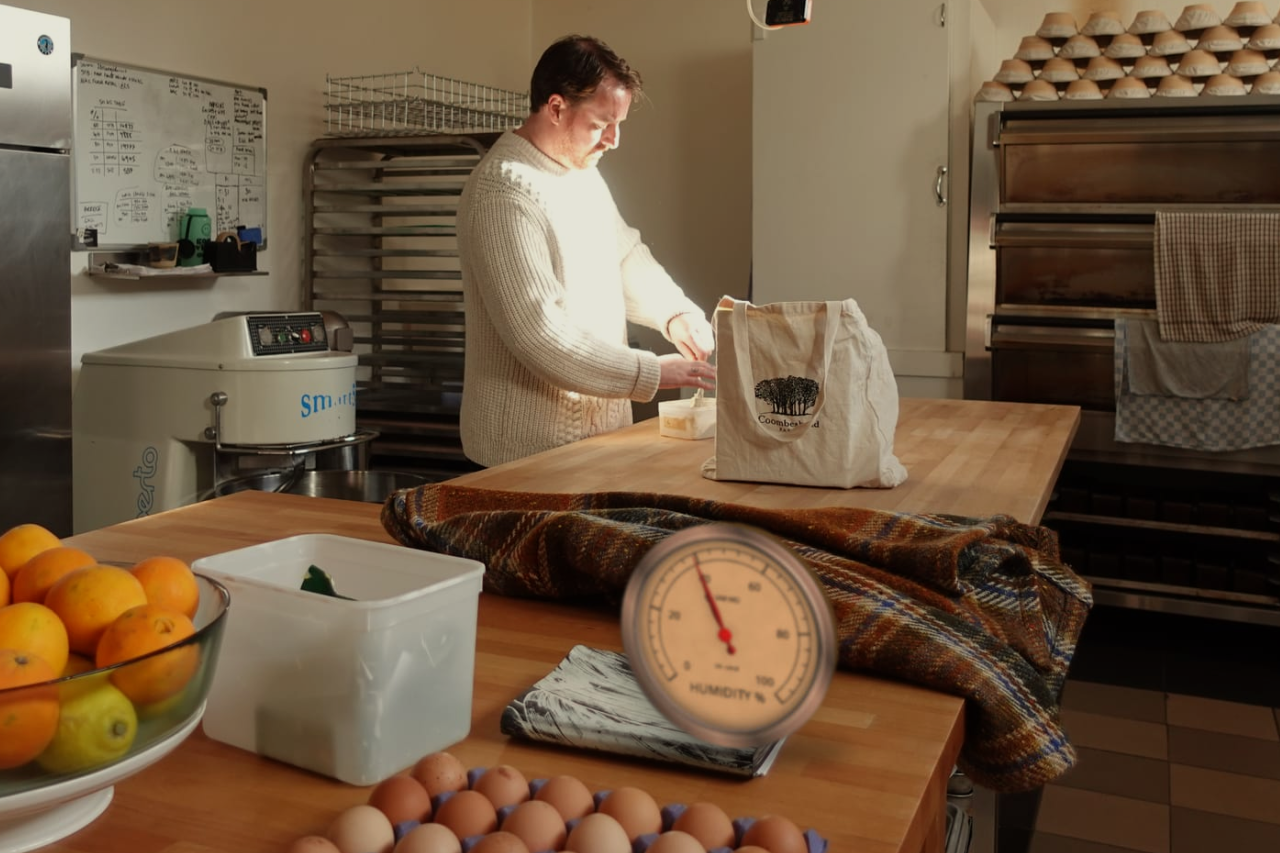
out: 40 %
